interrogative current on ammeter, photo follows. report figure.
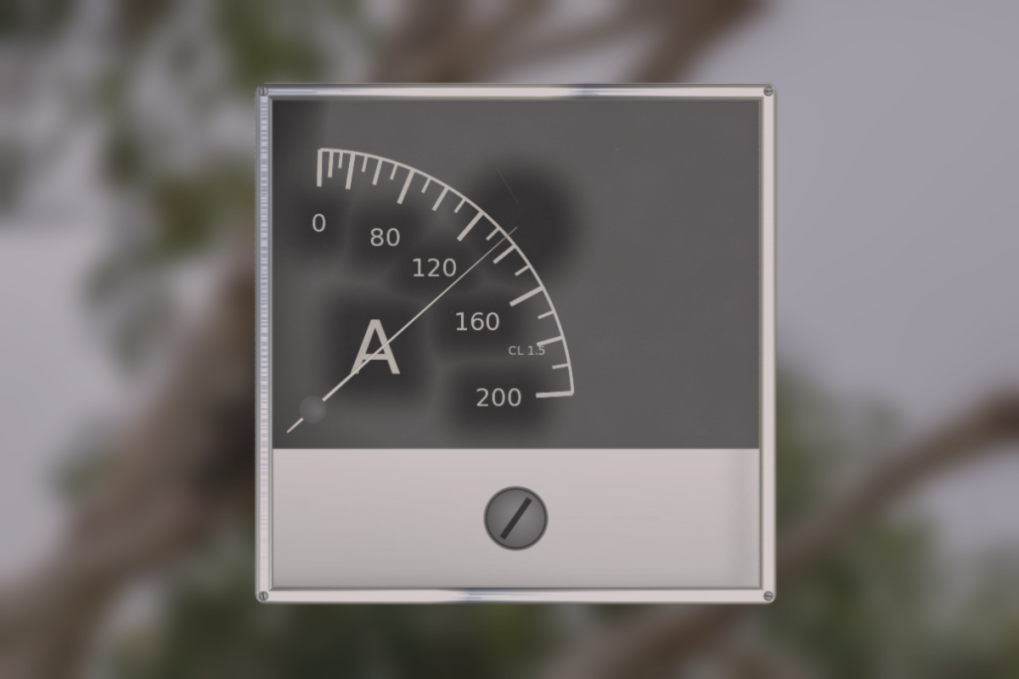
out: 135 A
